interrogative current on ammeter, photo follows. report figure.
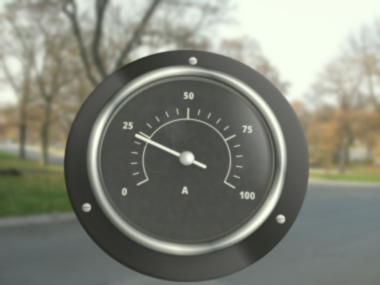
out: 22.5 A
